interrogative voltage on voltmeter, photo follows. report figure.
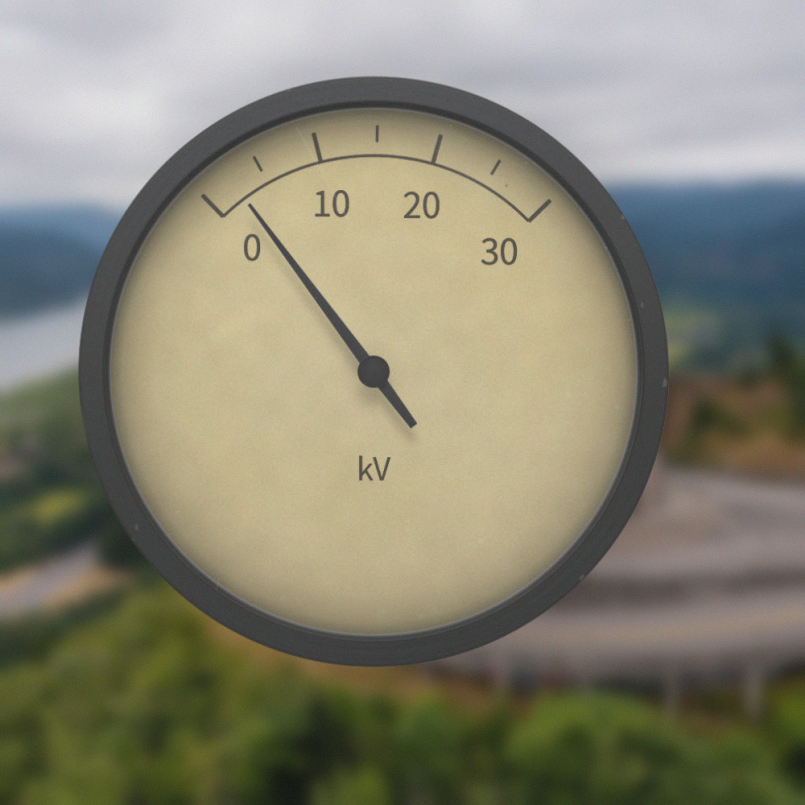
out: 2.5 kV
